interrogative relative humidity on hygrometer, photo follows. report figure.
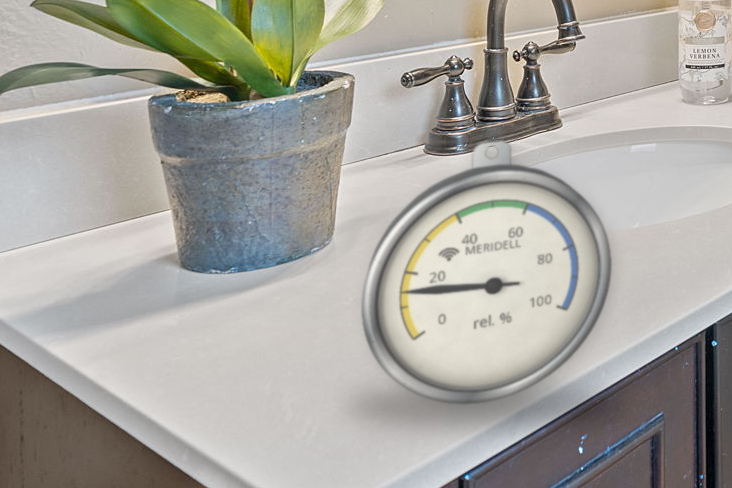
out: 15 %
